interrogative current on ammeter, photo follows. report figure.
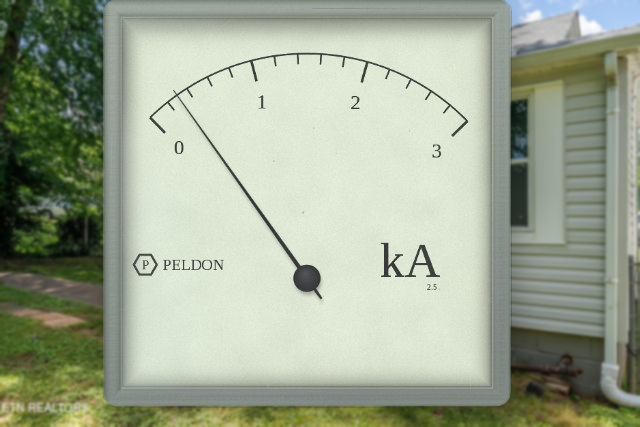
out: 0.3 kA
